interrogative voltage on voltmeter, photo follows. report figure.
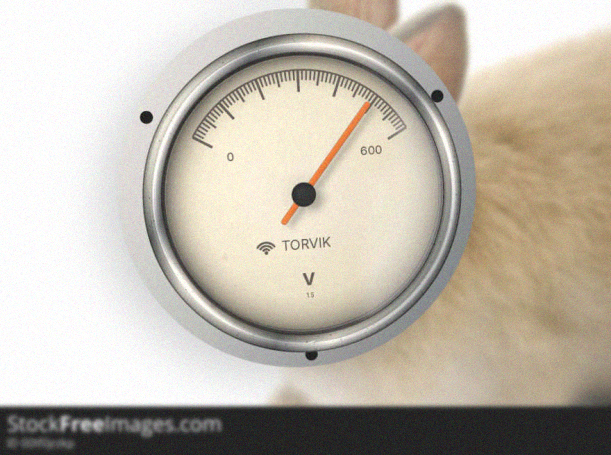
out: 490 V
